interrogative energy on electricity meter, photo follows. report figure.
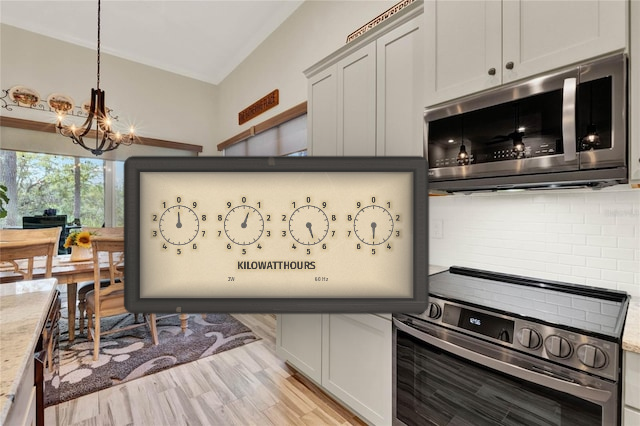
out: 55 kWh
